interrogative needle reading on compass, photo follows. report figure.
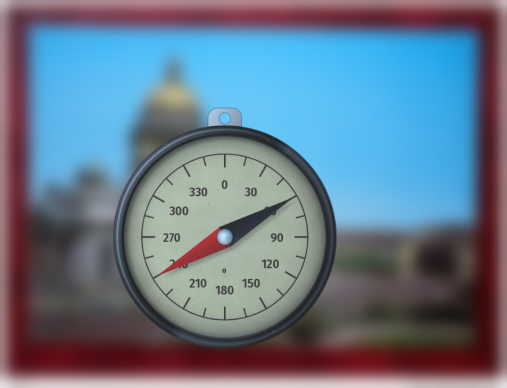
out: 240 °
